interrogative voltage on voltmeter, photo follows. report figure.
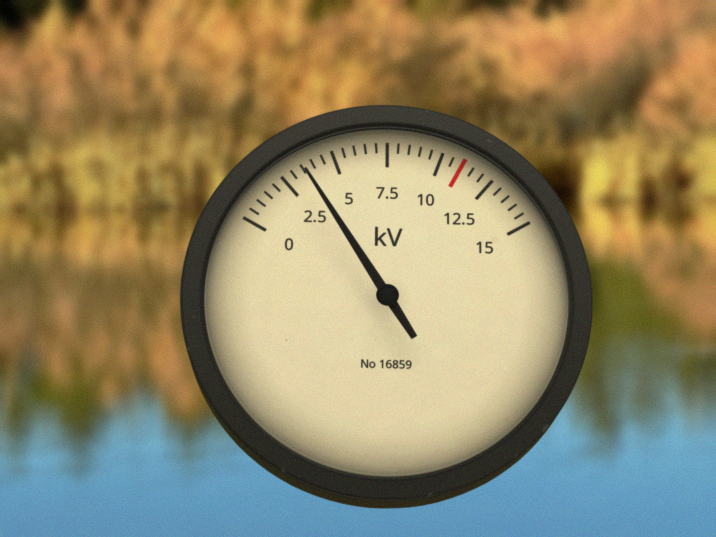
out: 3.5 kV
